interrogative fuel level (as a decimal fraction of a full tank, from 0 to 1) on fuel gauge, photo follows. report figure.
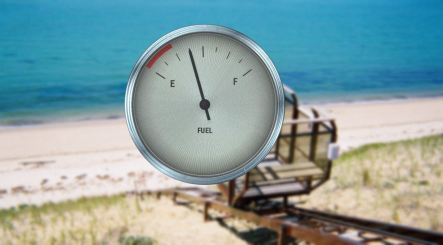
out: 0.375
